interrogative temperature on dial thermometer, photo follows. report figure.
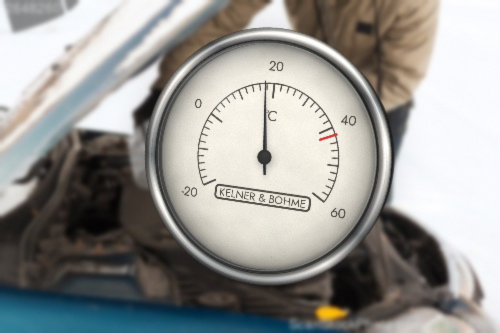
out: 18 °C
